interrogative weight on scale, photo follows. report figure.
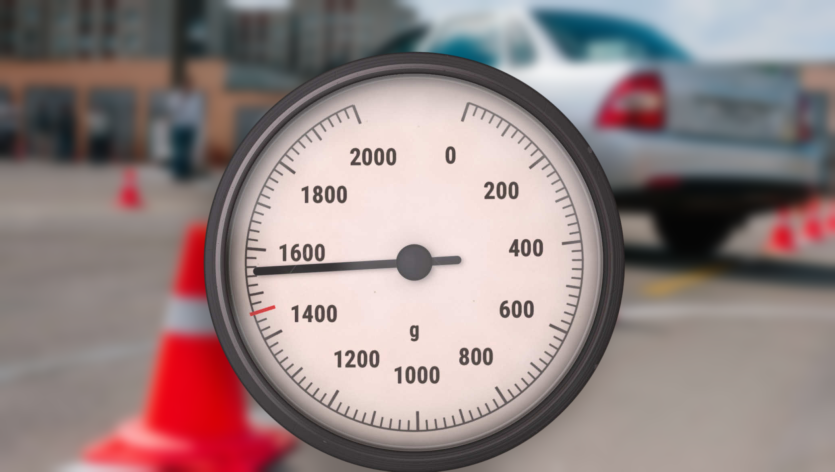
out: 1550 g
